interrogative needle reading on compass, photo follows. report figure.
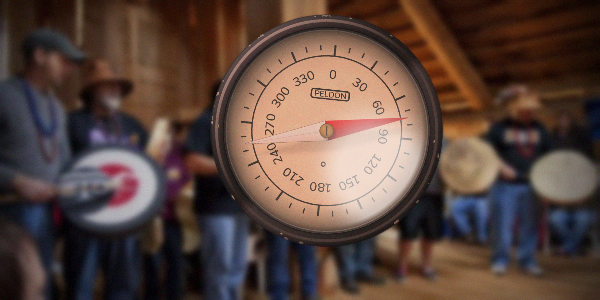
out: 75 °
